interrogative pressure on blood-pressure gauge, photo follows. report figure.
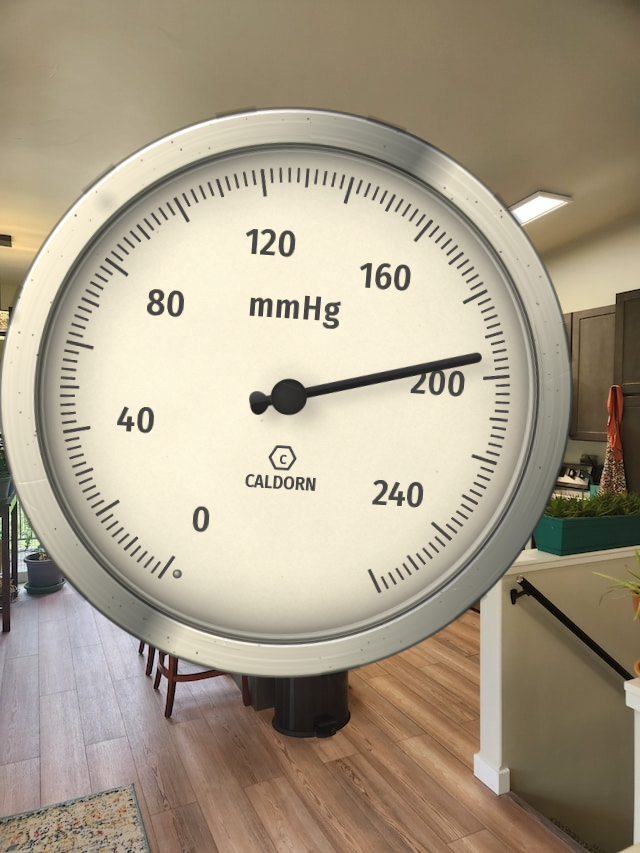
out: 194 mmHg
